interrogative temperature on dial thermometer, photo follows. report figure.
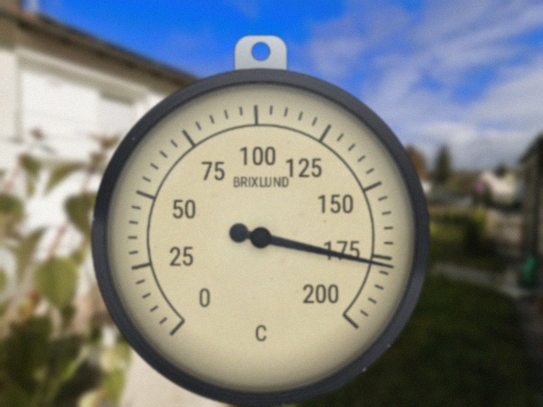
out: 177.5 °C
